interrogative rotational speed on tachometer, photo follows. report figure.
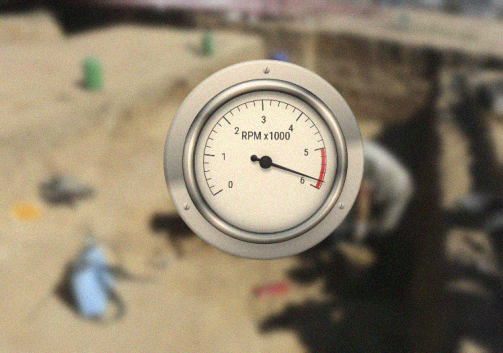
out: 5800 rpm
